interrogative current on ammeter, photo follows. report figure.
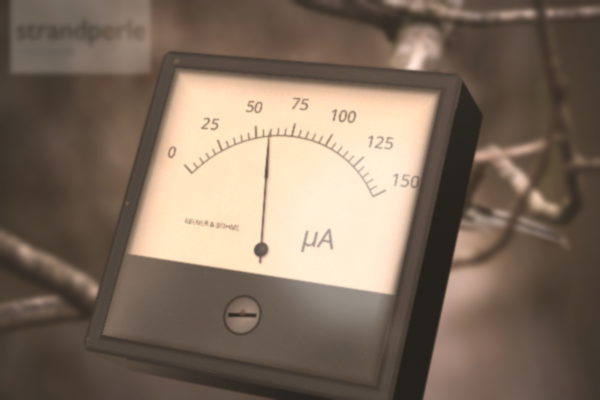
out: 60 µA
